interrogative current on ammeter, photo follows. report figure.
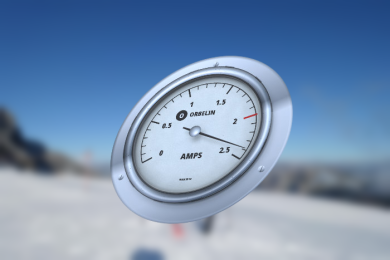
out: 2.4 A
